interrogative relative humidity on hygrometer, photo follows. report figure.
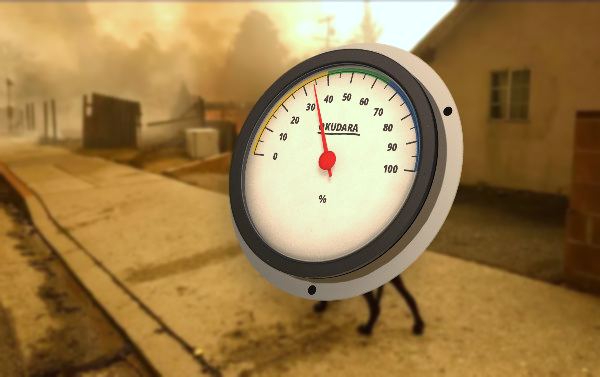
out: 35 %
